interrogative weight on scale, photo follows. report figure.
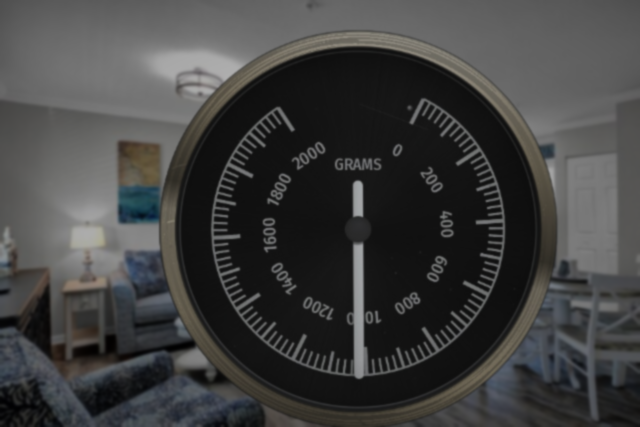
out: 1020 g
